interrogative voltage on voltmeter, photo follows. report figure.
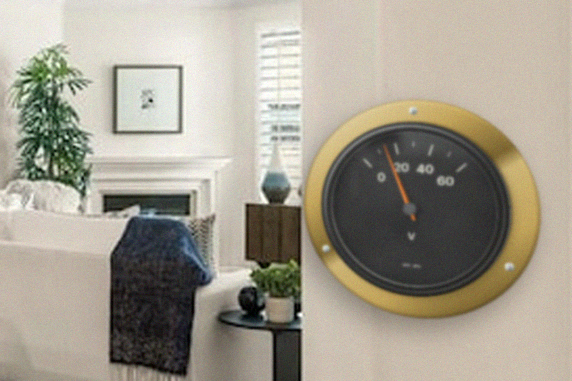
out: 15 V
